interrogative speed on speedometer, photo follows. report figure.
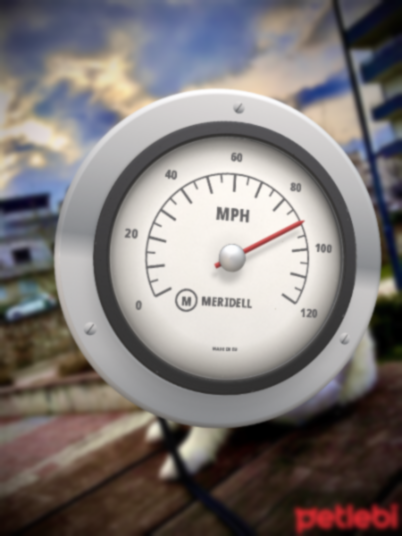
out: 90 mph
